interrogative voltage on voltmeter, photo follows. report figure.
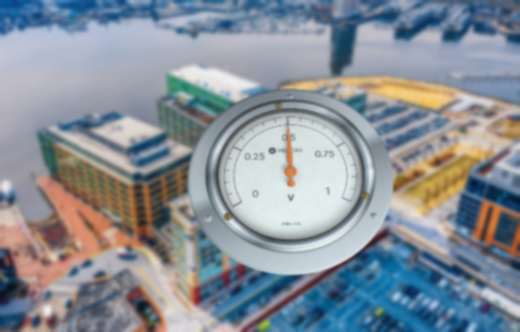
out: 0.5 V
